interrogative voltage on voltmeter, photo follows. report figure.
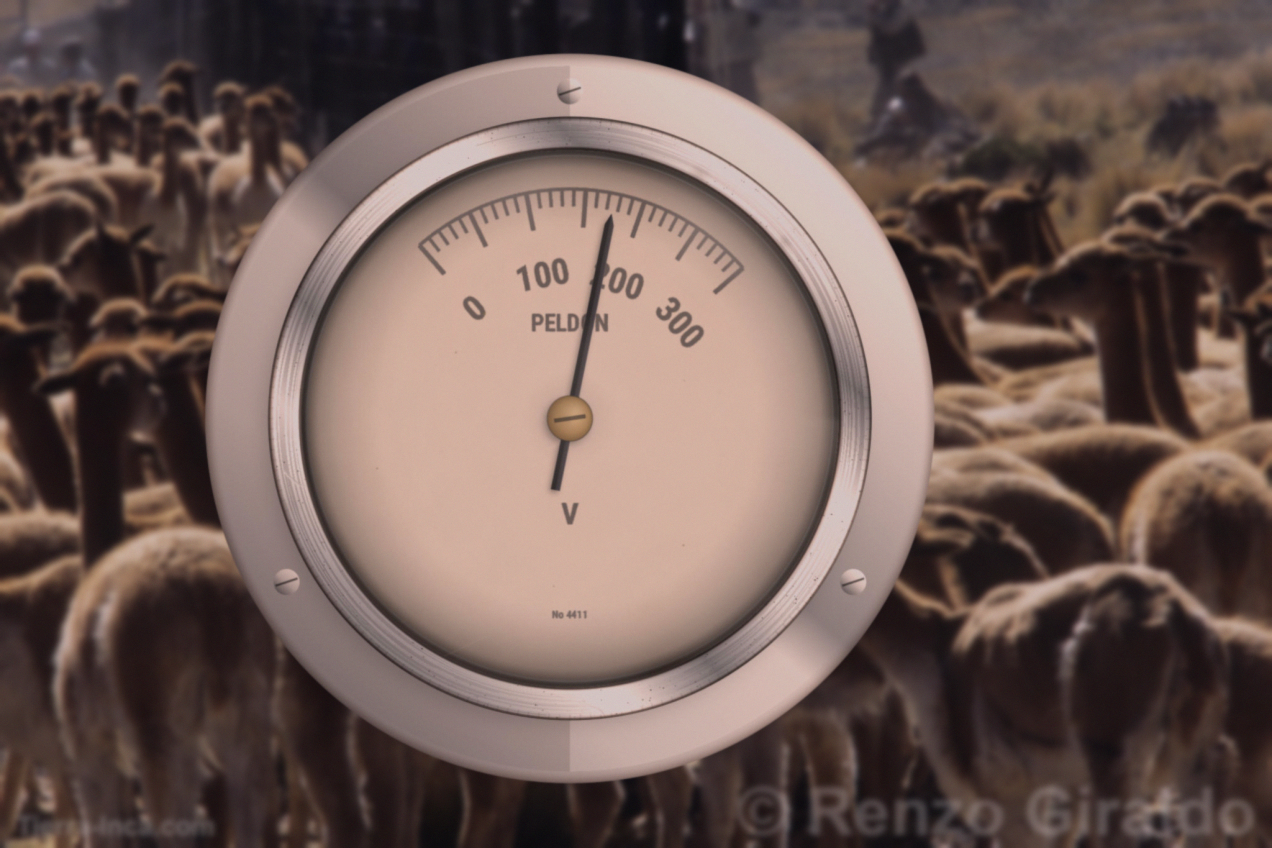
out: 175 V
